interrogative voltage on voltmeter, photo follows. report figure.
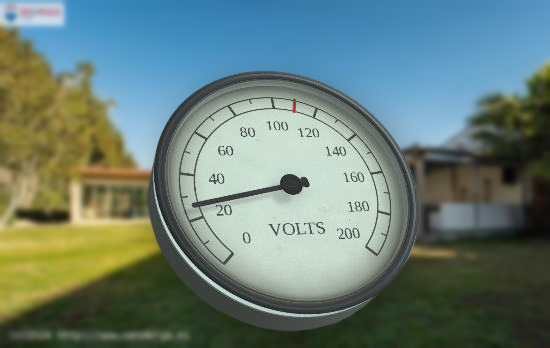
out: 25 V
